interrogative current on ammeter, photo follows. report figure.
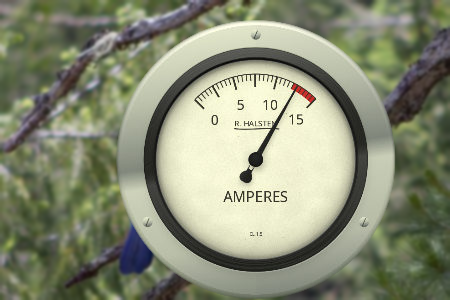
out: 12.5 A
